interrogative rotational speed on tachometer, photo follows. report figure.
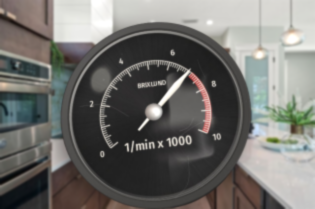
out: 7000 rpm
